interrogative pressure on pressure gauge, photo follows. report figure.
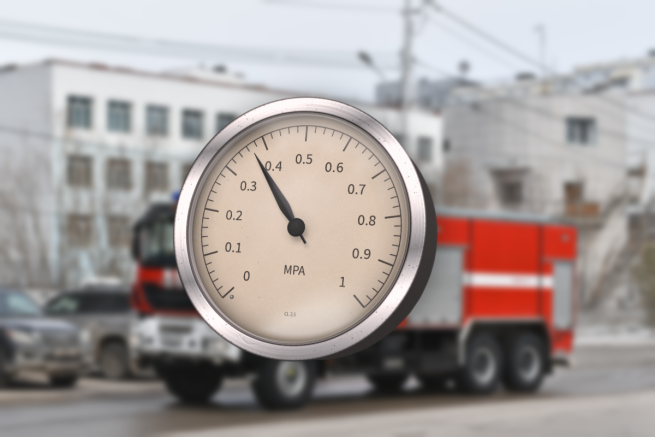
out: 0.37 MPa
